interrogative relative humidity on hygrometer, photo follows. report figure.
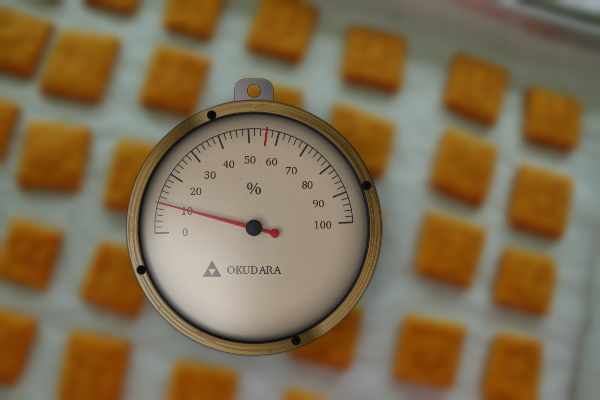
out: 10 %
